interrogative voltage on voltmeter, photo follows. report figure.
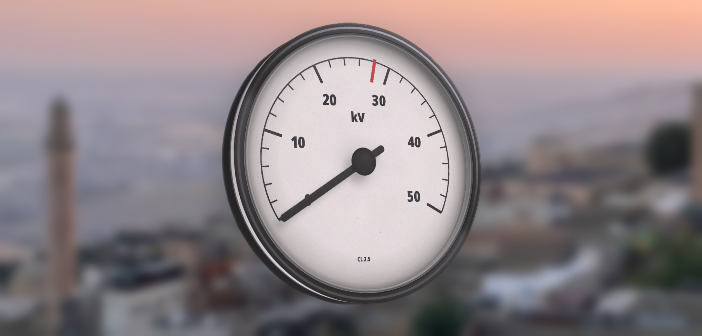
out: 0 kV
